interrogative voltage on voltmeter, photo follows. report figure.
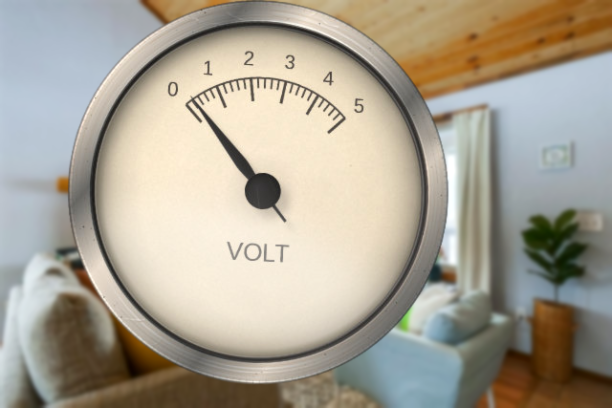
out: 0.2 V
